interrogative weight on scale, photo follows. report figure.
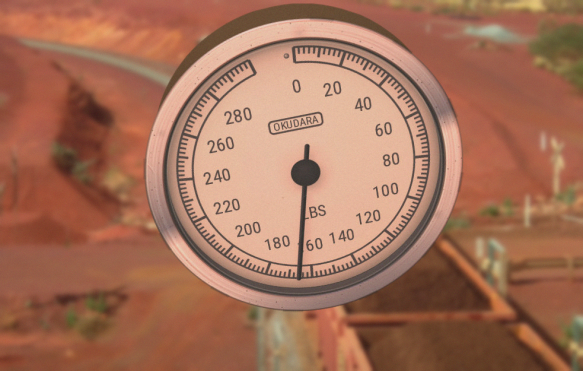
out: 166 lb
